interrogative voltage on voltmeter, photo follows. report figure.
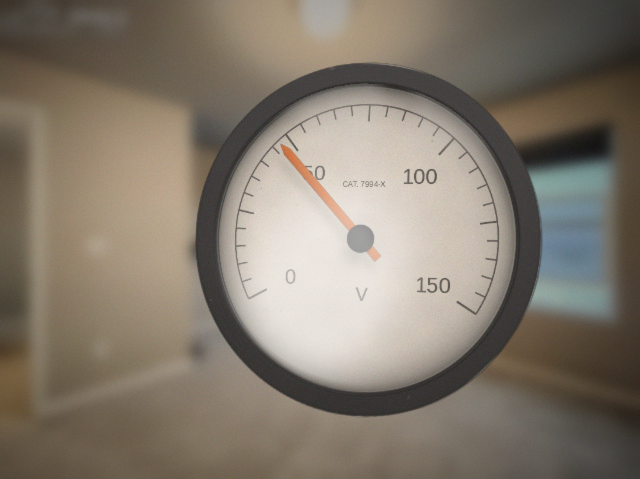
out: 47.5 V
